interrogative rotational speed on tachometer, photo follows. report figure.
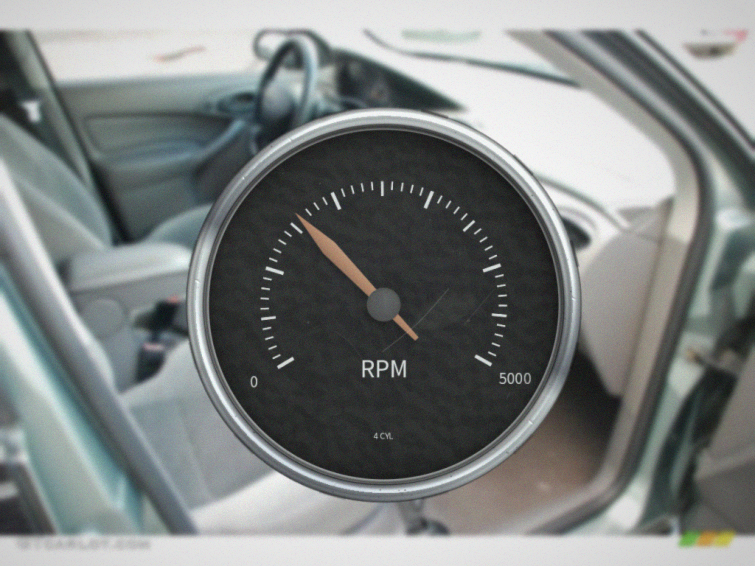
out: 1600 rpm
